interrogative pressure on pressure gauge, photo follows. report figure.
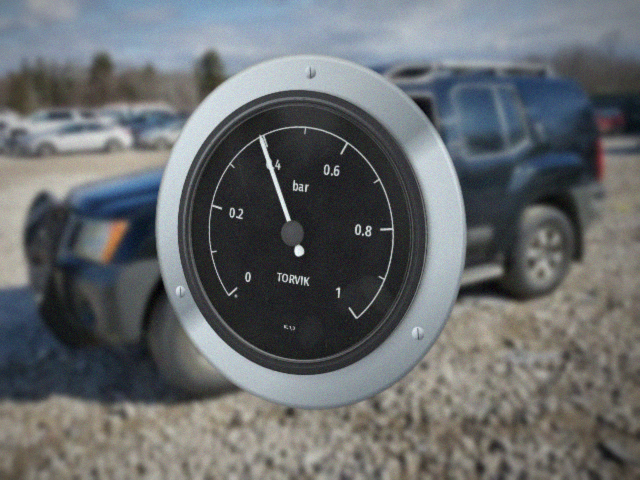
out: 0.4 bar
